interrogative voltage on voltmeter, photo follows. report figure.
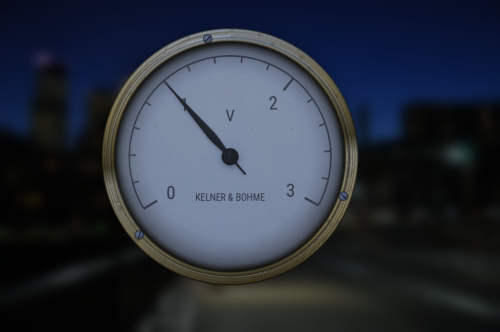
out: 1 V
